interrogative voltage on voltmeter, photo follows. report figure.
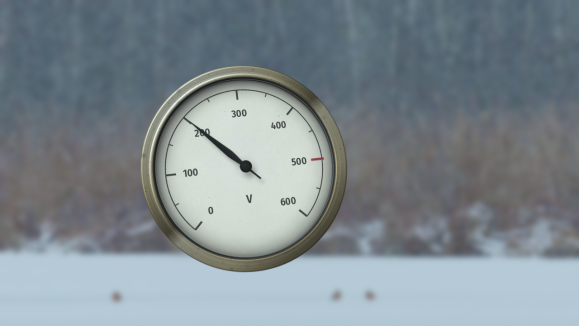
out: 200 V
